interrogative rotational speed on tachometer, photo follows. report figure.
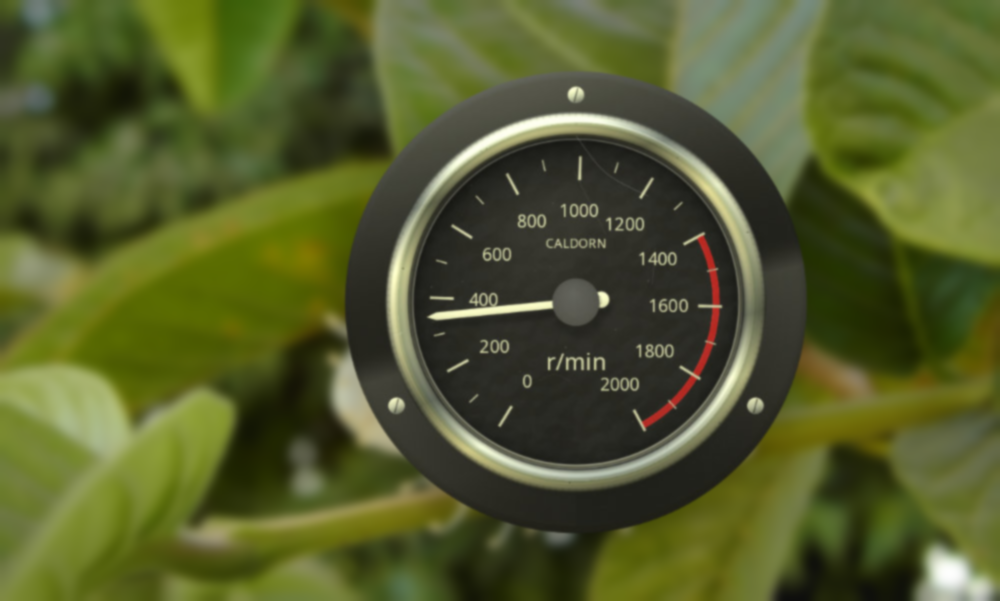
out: 350 rpm
